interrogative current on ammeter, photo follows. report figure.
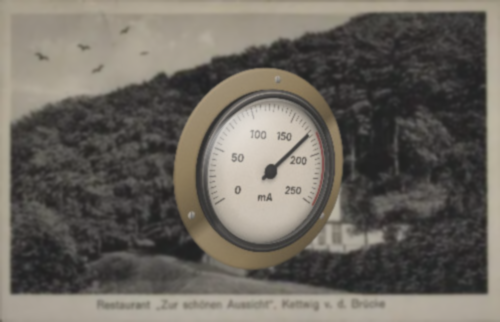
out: 175 mA
